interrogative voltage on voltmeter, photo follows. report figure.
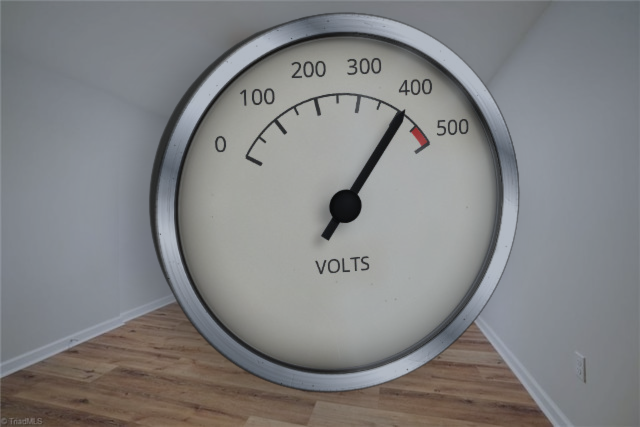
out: 400 V
